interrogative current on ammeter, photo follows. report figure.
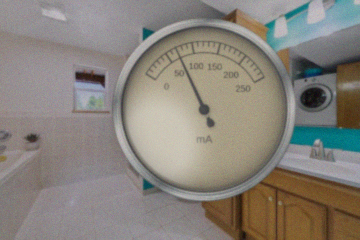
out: 70 mA
